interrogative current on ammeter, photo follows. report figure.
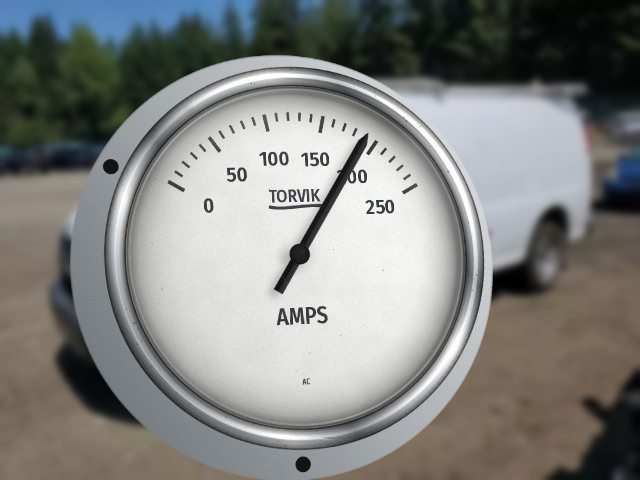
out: 190 A
